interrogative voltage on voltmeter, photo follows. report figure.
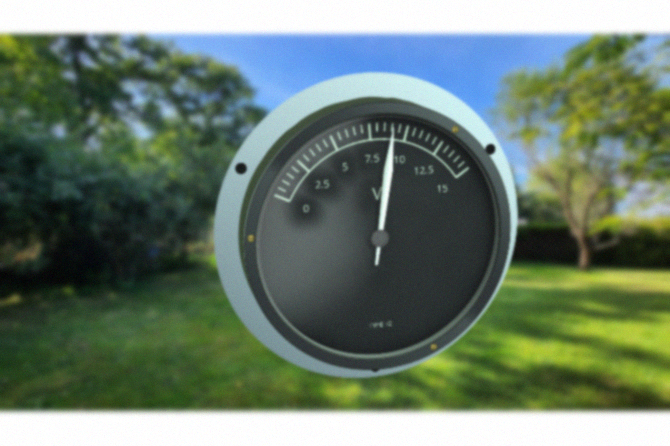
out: 9 V
